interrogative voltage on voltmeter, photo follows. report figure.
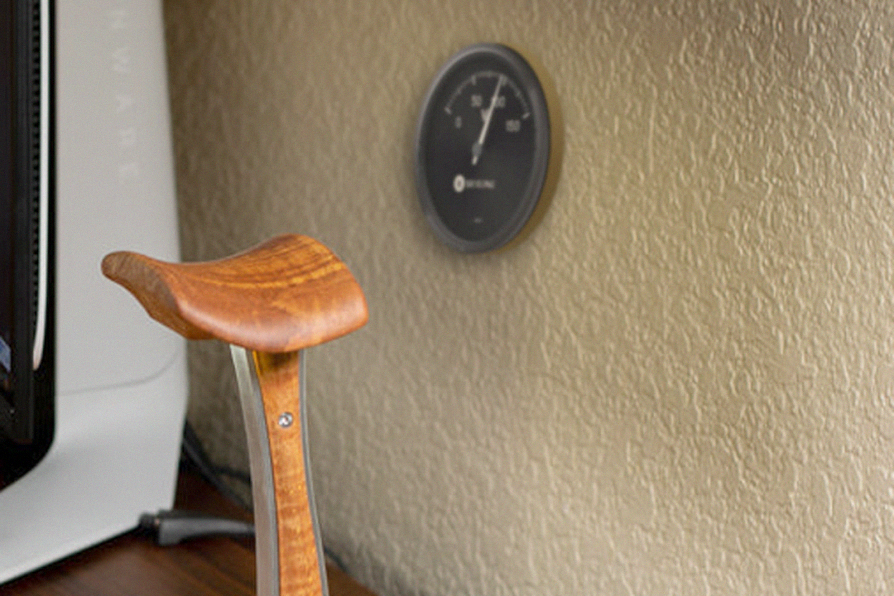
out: 100 V
